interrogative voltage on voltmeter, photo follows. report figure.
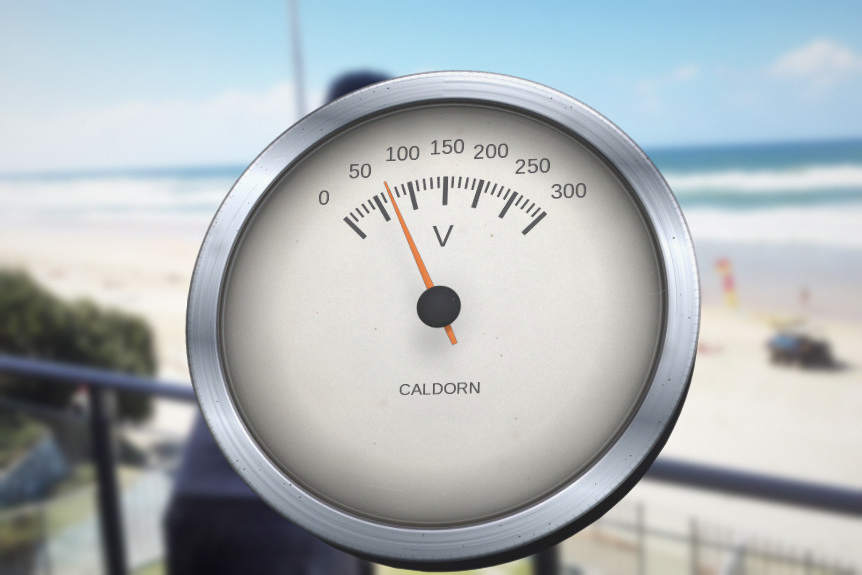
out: 70 V
